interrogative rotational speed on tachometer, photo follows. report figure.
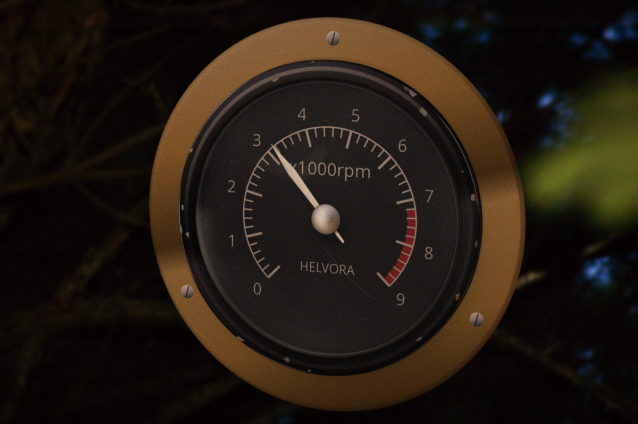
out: 3200 rpm
